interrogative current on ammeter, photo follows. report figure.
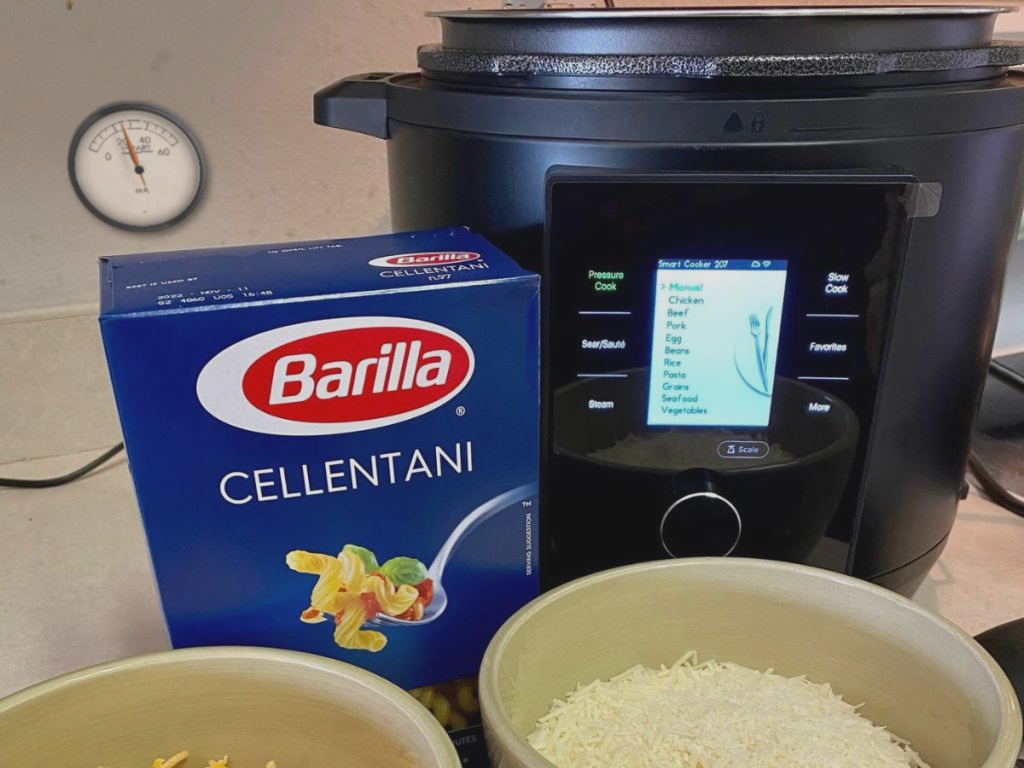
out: 25 mA
